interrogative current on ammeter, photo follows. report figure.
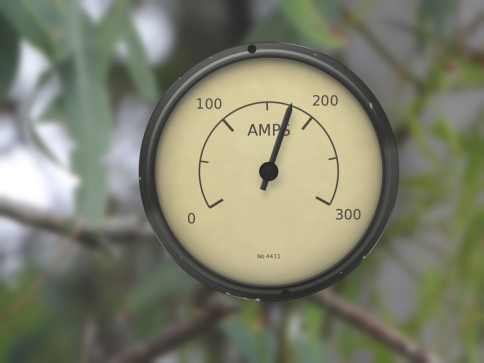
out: 175 A
